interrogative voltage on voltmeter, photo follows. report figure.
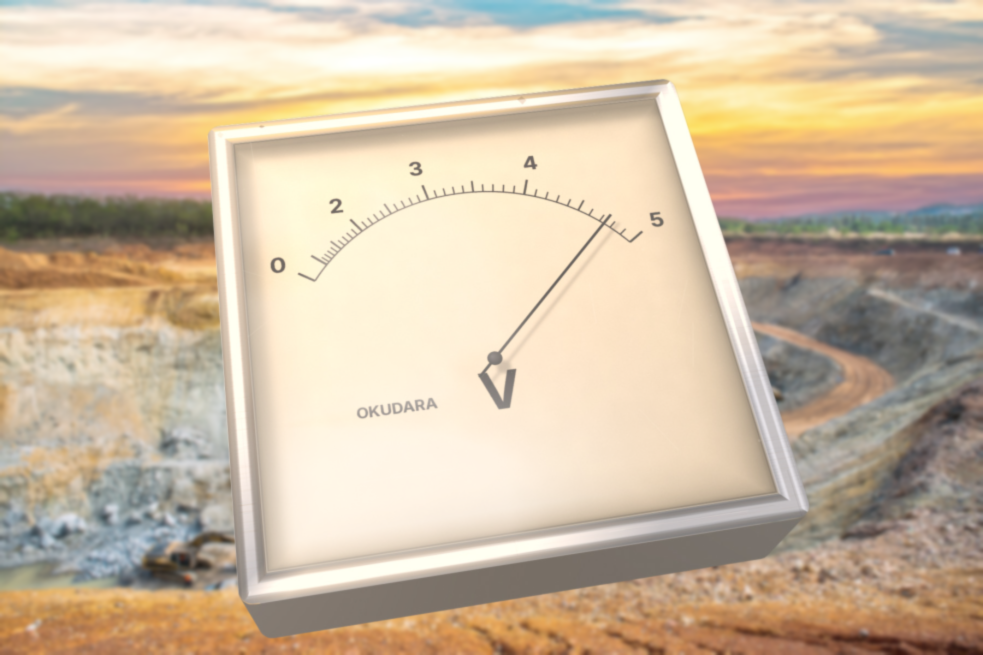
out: 4.75 V
